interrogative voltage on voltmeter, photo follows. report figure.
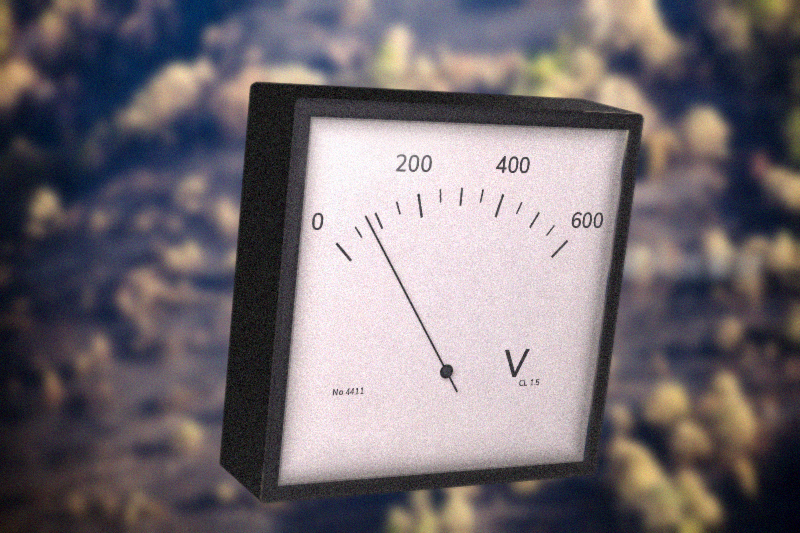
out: 75 V
